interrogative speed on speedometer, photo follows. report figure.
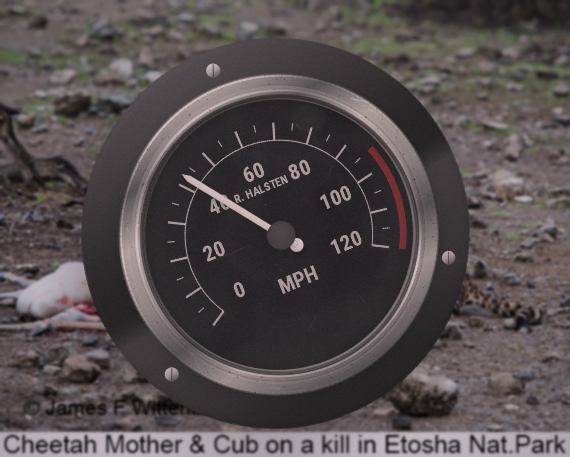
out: 42.5 mph
